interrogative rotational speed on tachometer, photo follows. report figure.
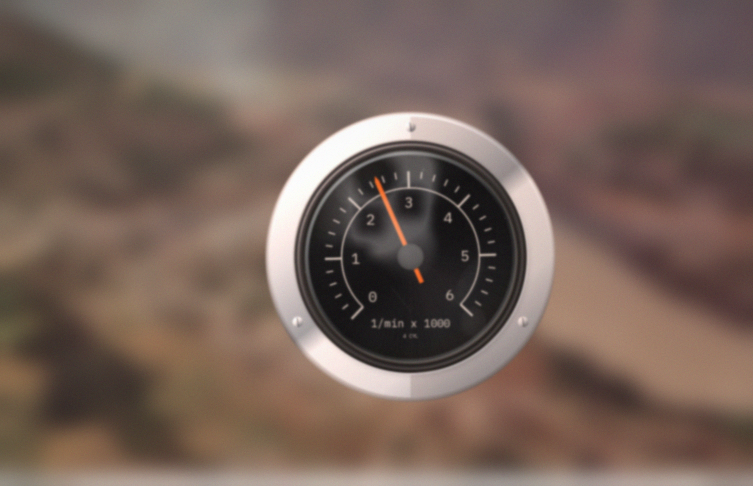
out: 2500 rpm
